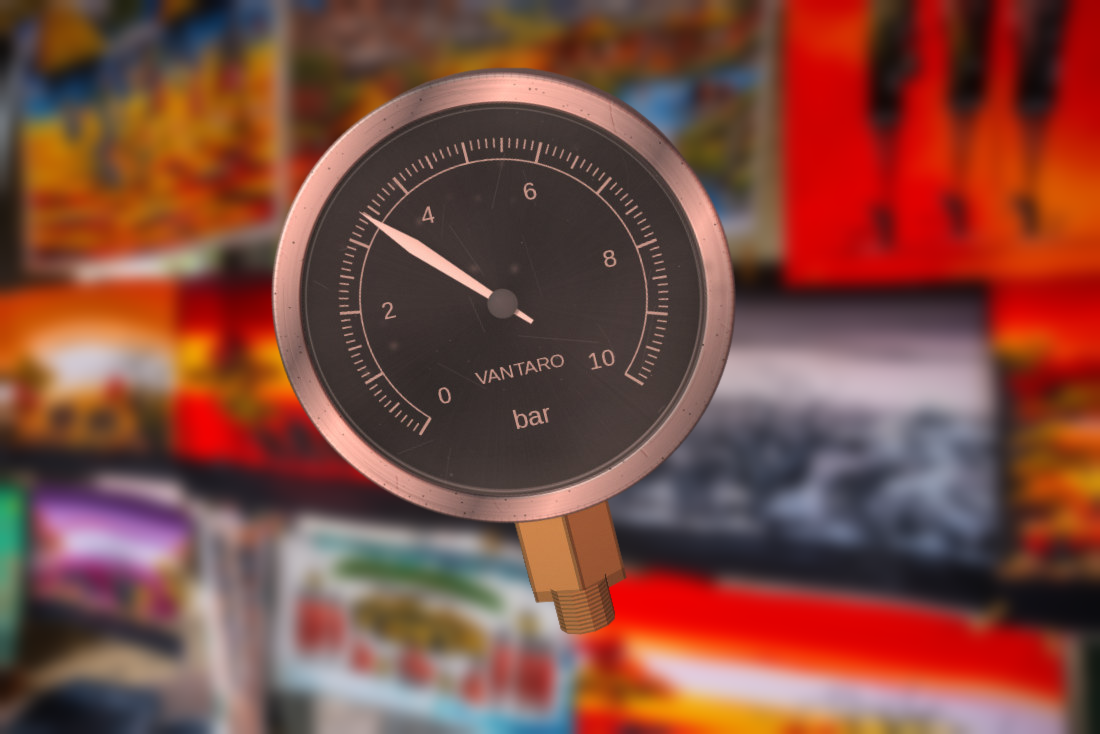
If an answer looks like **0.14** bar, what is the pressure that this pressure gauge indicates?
**3.4** bar
